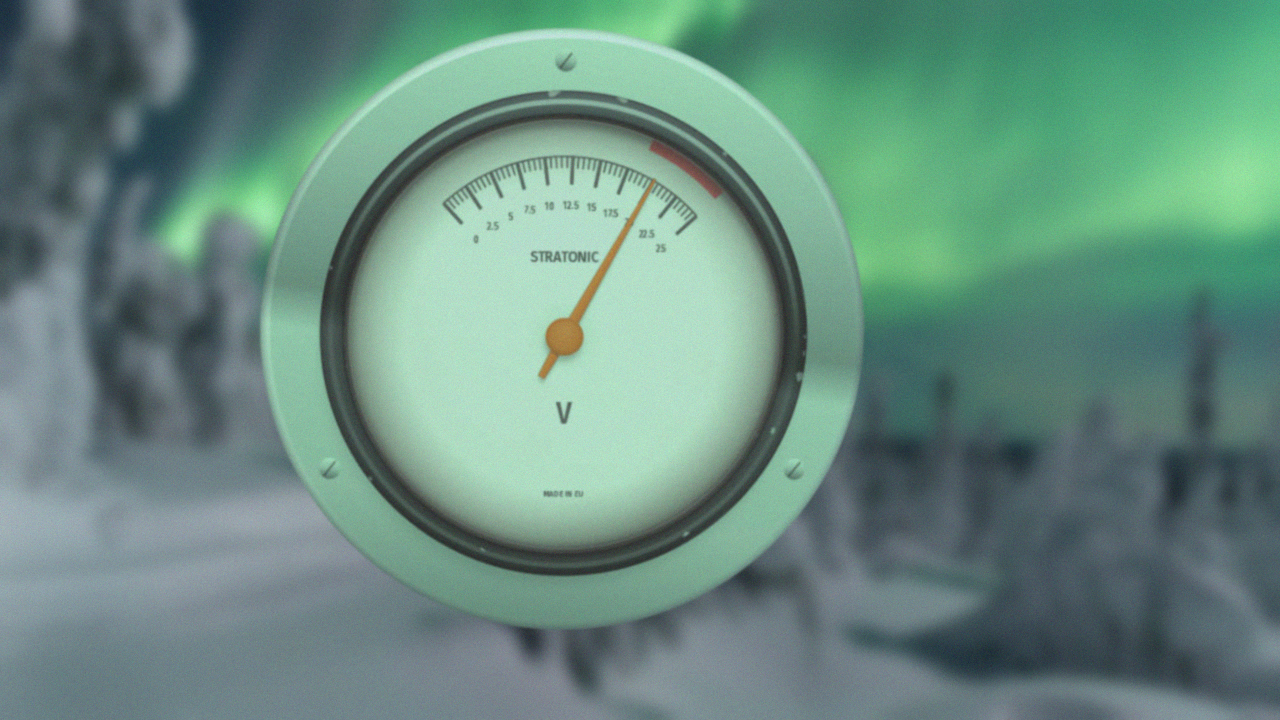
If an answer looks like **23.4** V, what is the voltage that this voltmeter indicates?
**20** V
